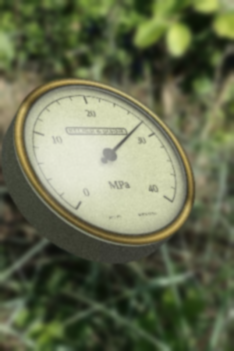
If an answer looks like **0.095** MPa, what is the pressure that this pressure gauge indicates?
**28** MPa
